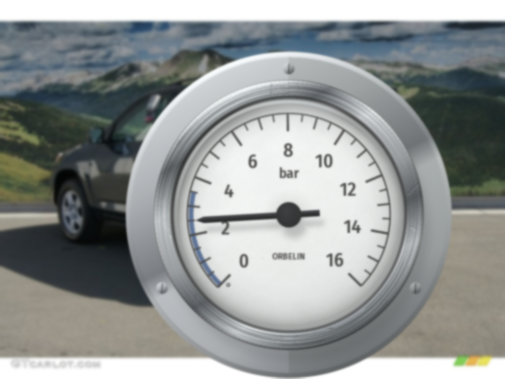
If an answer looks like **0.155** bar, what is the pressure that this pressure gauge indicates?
**2.5** bar
